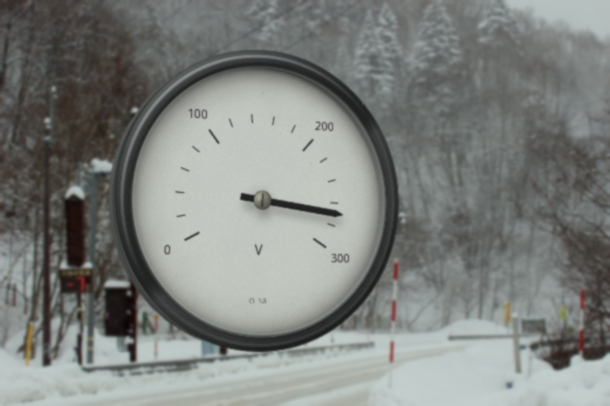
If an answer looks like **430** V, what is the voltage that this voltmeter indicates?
**270** V
